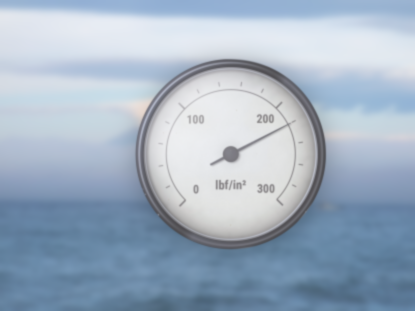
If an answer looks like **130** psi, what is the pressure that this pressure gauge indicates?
**220** psi
